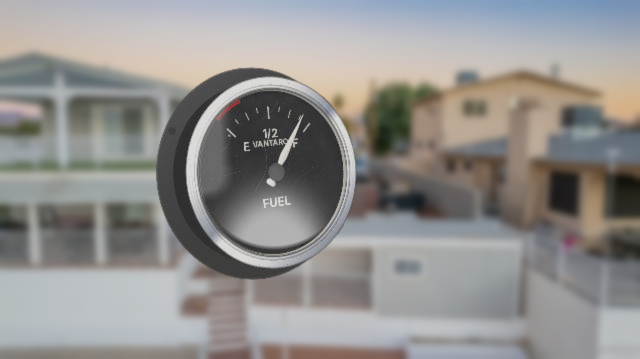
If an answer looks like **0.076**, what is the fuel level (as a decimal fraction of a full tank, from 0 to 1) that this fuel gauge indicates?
**0.875**
